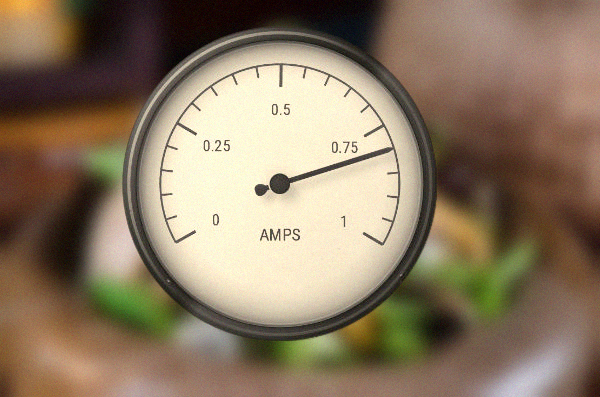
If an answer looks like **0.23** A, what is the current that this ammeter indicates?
**0.8** A
